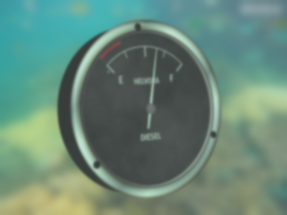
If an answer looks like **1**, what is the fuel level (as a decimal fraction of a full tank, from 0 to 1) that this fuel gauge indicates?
**0.625**
